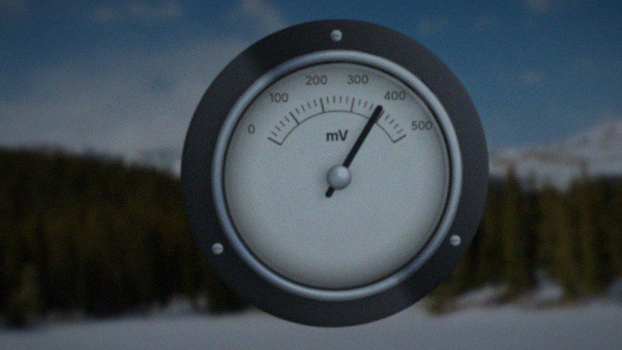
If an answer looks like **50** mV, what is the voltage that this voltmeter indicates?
**380** mV
